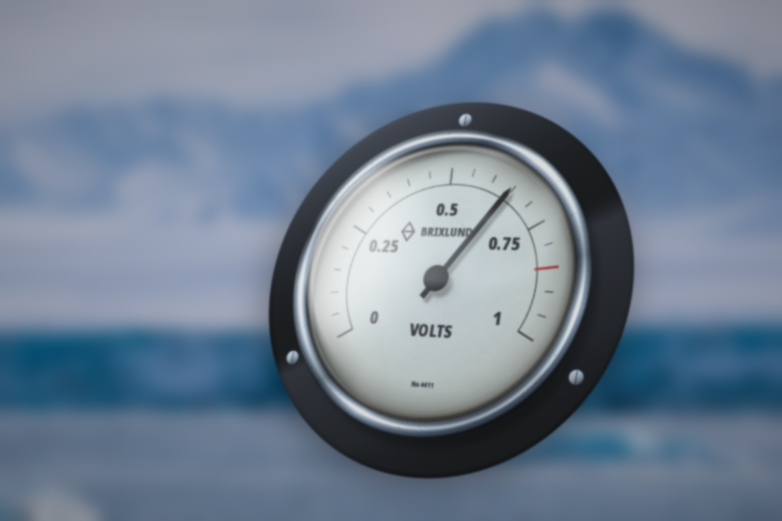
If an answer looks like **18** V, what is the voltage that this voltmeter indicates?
**0.65** V
